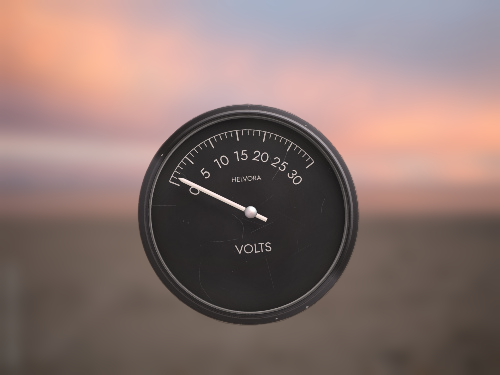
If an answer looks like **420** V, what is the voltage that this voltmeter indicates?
**1** V
